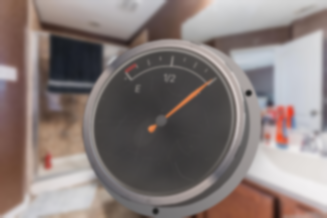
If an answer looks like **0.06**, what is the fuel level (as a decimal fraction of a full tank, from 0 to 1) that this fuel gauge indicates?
**1**
